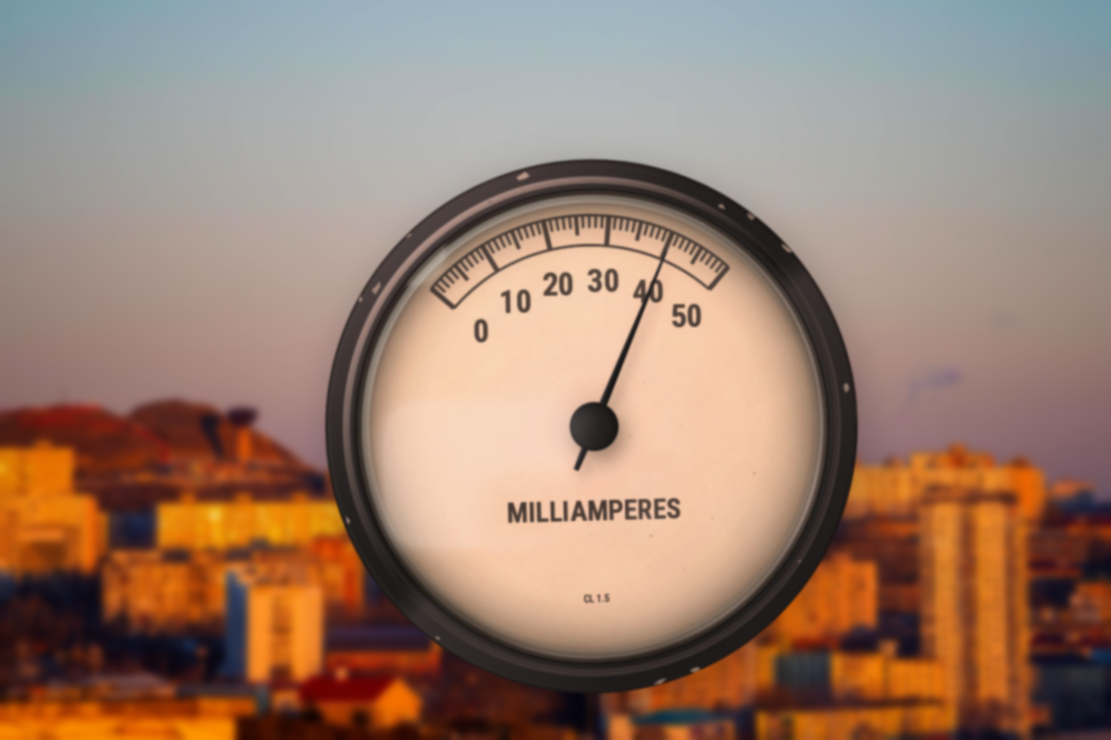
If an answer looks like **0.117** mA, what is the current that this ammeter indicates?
**40** mA
